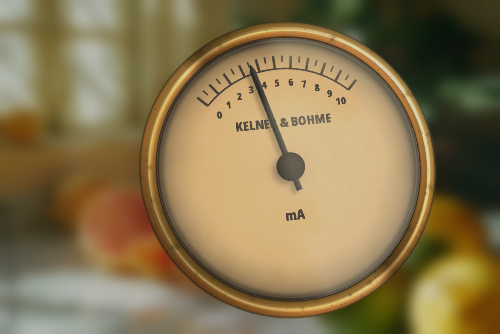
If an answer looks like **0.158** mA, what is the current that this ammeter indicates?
**3.5** mA
